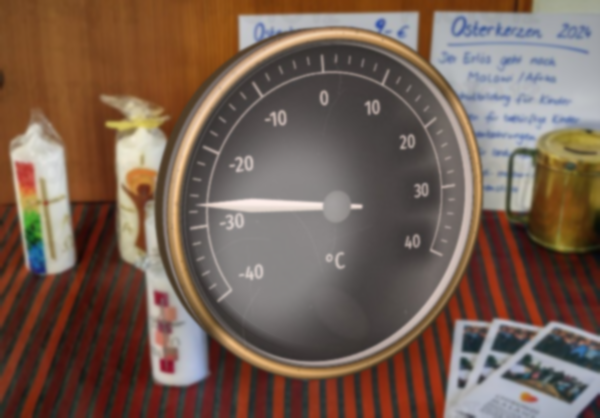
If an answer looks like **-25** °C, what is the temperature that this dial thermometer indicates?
**-27** °C
